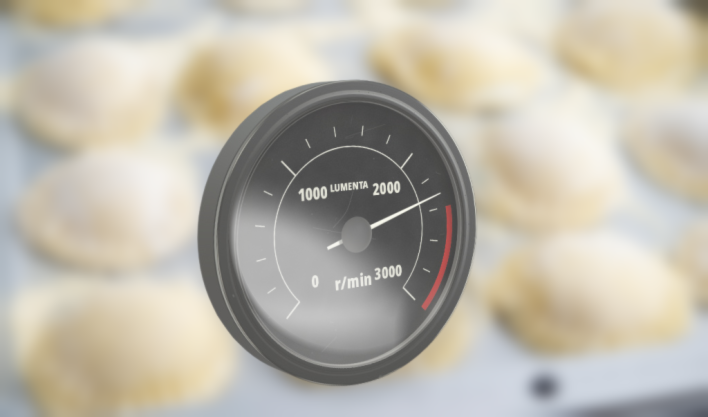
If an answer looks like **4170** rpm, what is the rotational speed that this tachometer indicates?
**2300** rpm
